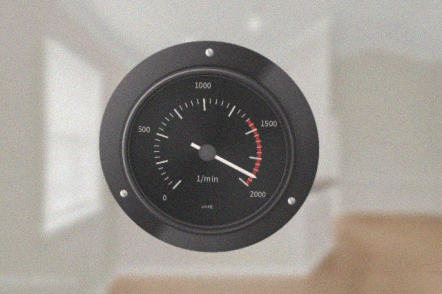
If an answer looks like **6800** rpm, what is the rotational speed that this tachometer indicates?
**1900** rpm
